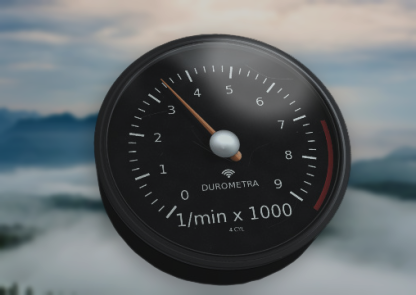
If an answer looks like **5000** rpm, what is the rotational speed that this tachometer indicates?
**3400** rpm
